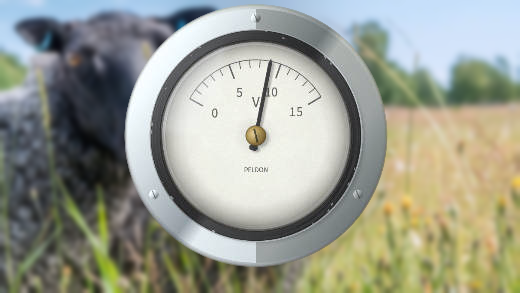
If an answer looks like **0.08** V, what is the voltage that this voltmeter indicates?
**9** V
